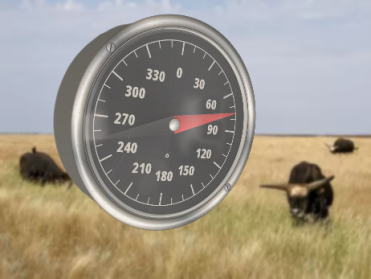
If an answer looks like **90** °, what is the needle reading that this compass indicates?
**75** °
